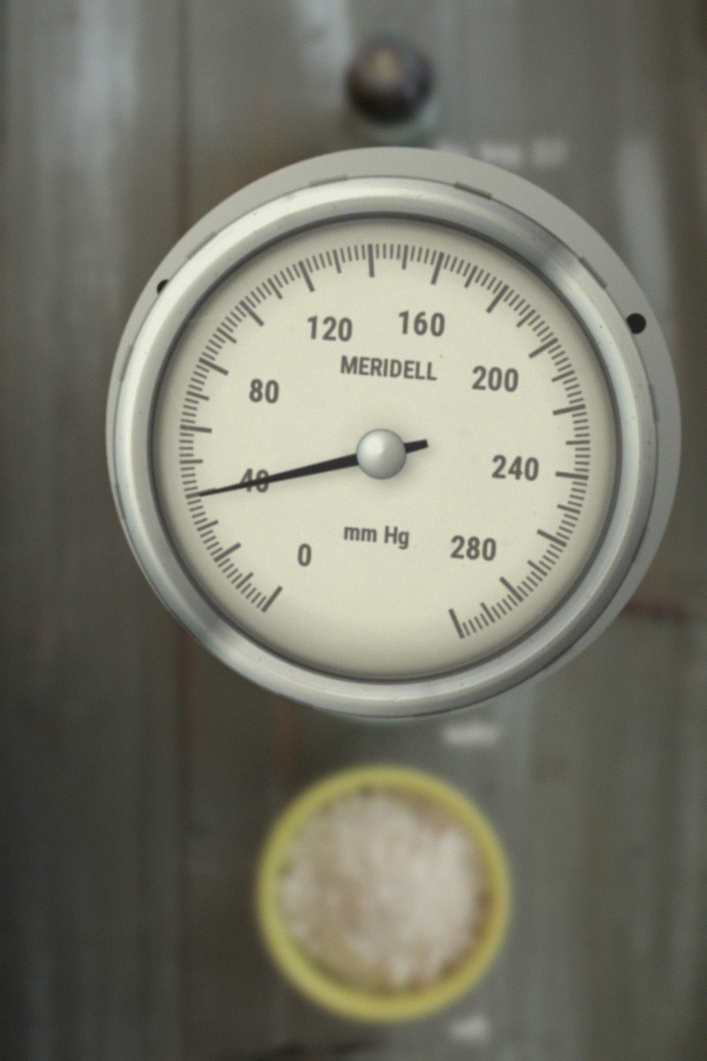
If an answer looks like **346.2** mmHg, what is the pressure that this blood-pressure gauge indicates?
**40** mmHg
